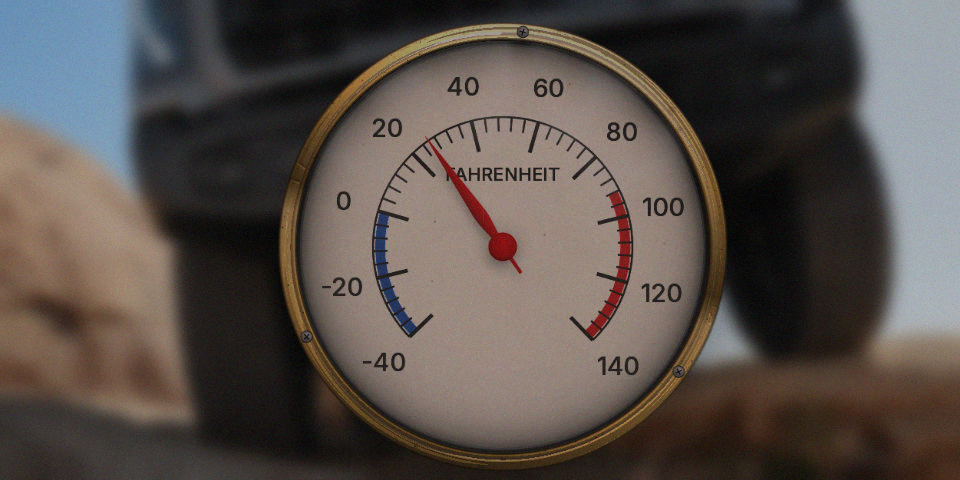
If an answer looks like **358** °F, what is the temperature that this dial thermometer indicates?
**26** °F
